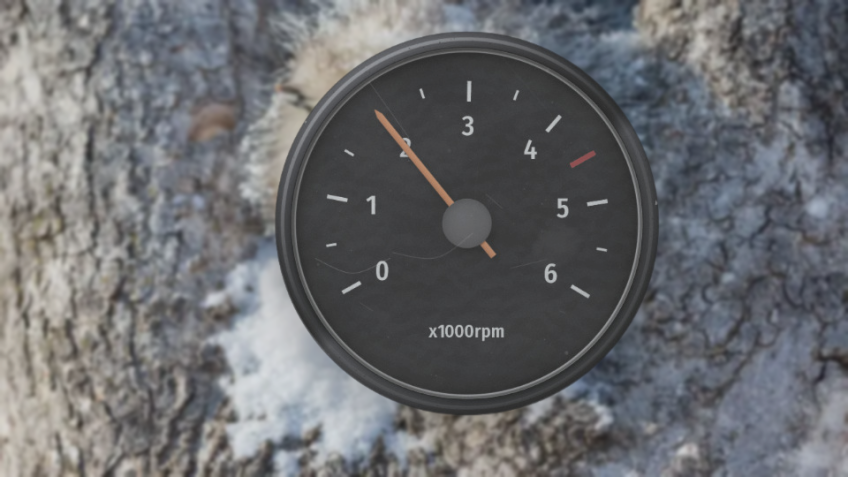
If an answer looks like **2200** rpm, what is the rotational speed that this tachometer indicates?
**2000** rpm
